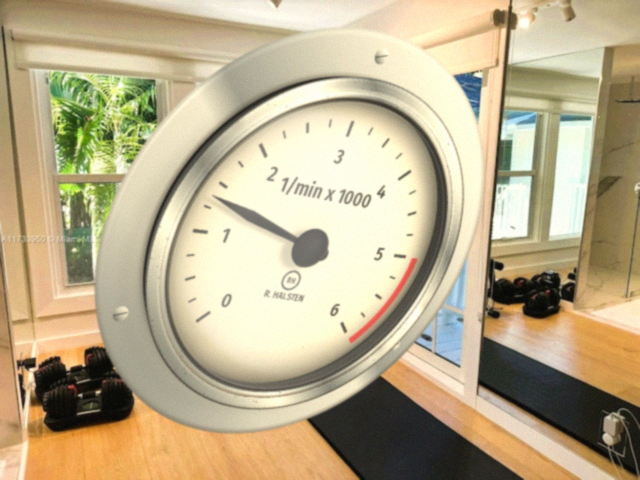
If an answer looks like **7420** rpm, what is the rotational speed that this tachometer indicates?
**1375** rpm
